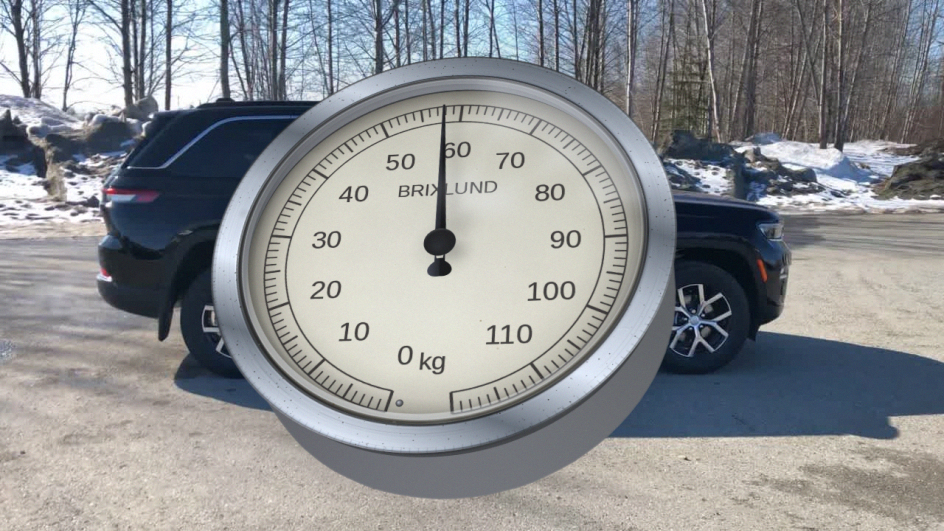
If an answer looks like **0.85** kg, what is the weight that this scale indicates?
**58** kg
